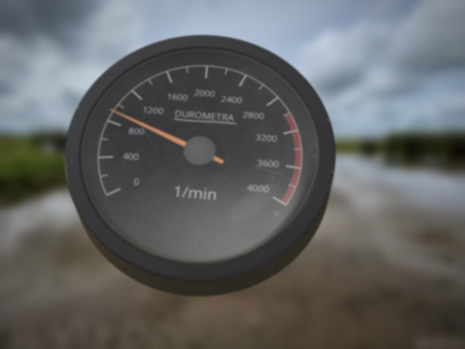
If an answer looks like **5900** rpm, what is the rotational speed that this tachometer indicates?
**900** rpm
